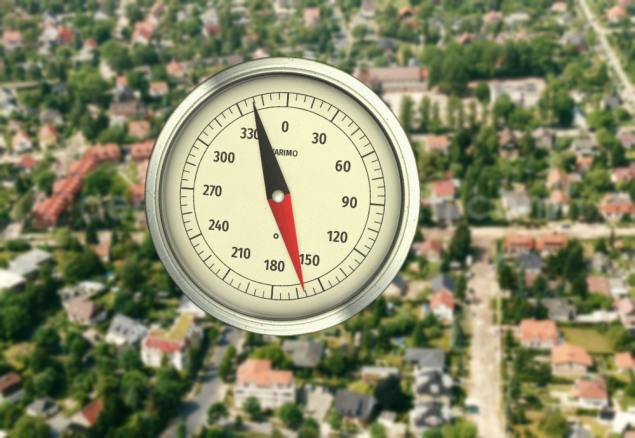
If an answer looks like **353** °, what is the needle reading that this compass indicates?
**160** °
